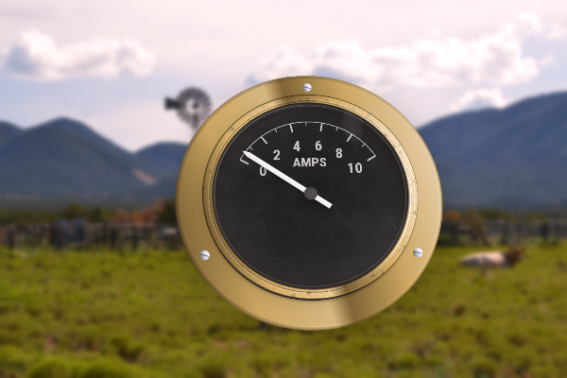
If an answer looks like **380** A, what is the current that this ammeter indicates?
**0.5** A
